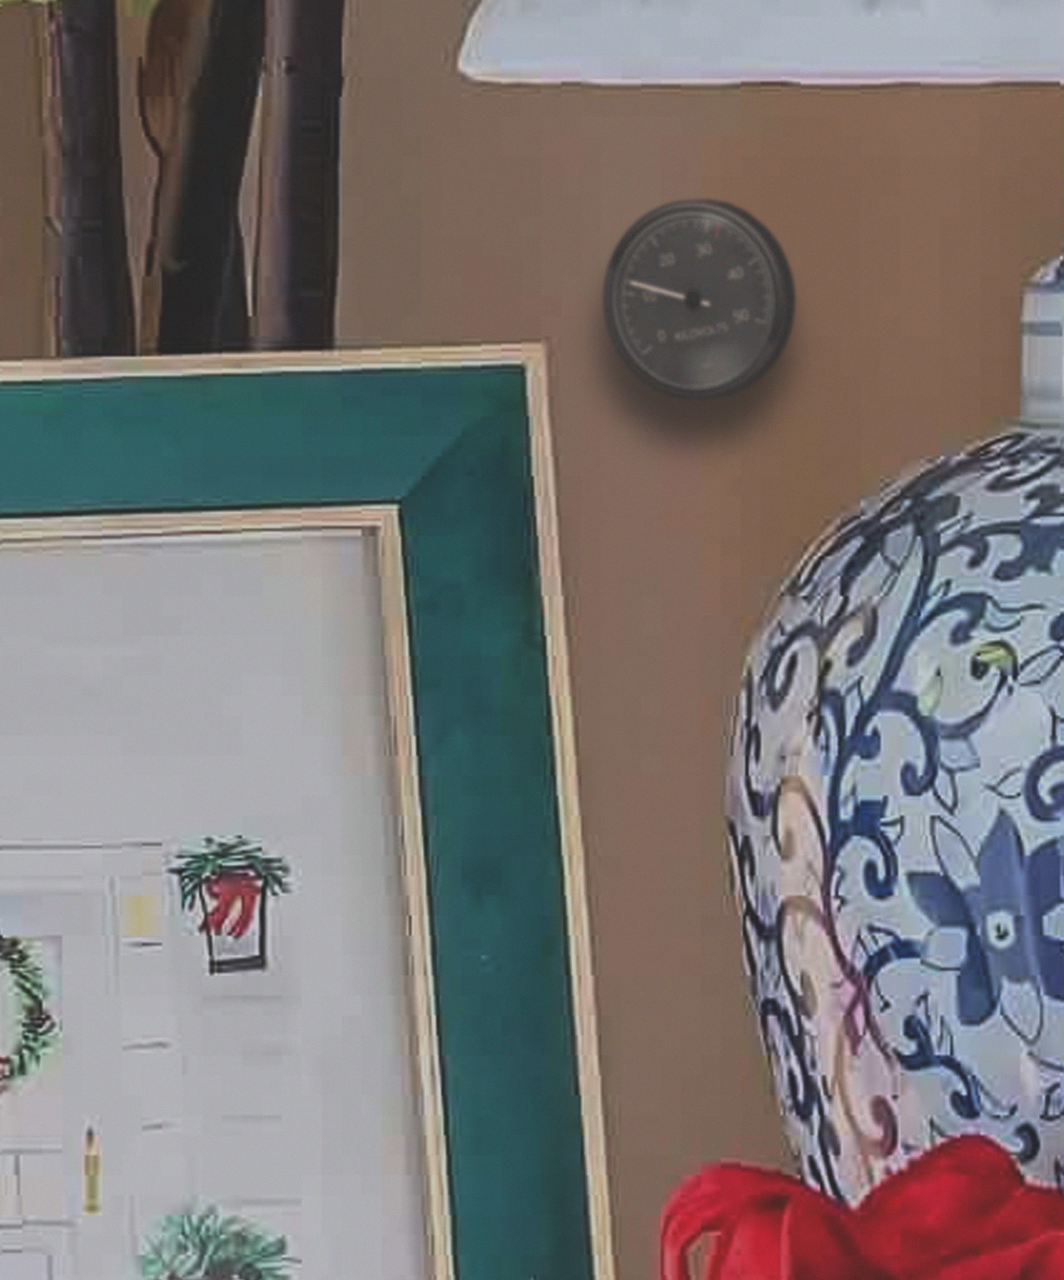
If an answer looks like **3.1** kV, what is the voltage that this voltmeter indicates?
**12** kV
